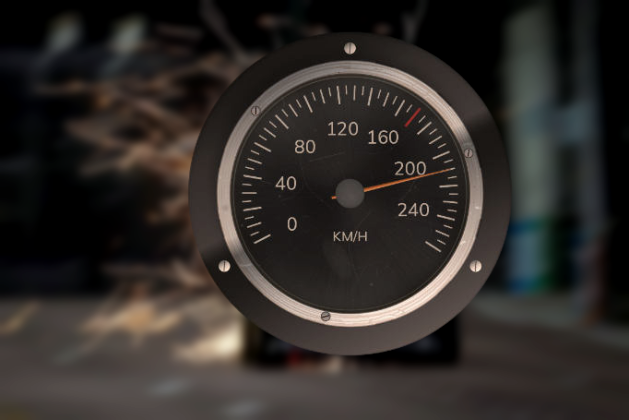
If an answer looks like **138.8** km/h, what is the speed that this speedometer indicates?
**210** km/h
